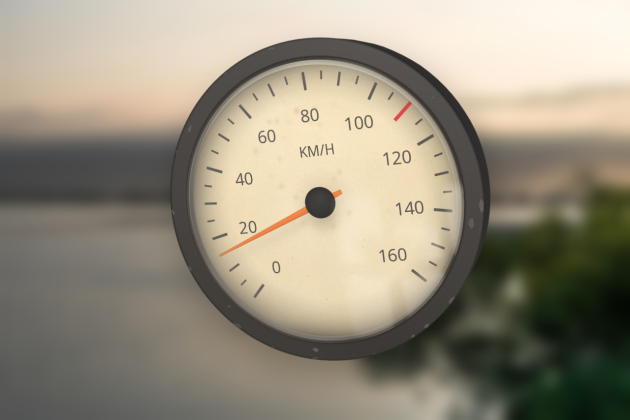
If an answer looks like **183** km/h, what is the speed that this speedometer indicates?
**15** km/h
